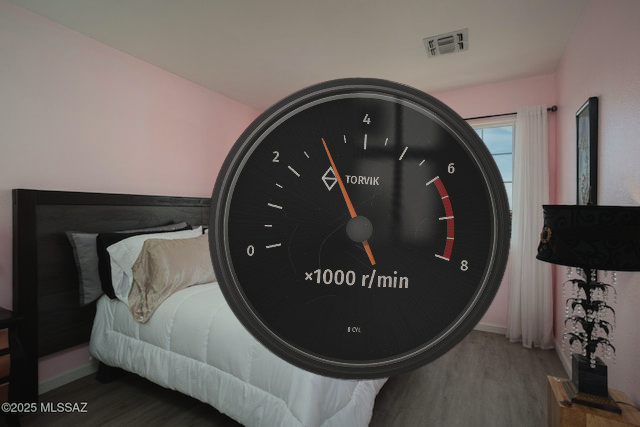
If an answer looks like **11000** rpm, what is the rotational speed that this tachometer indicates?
**3000** rpm
